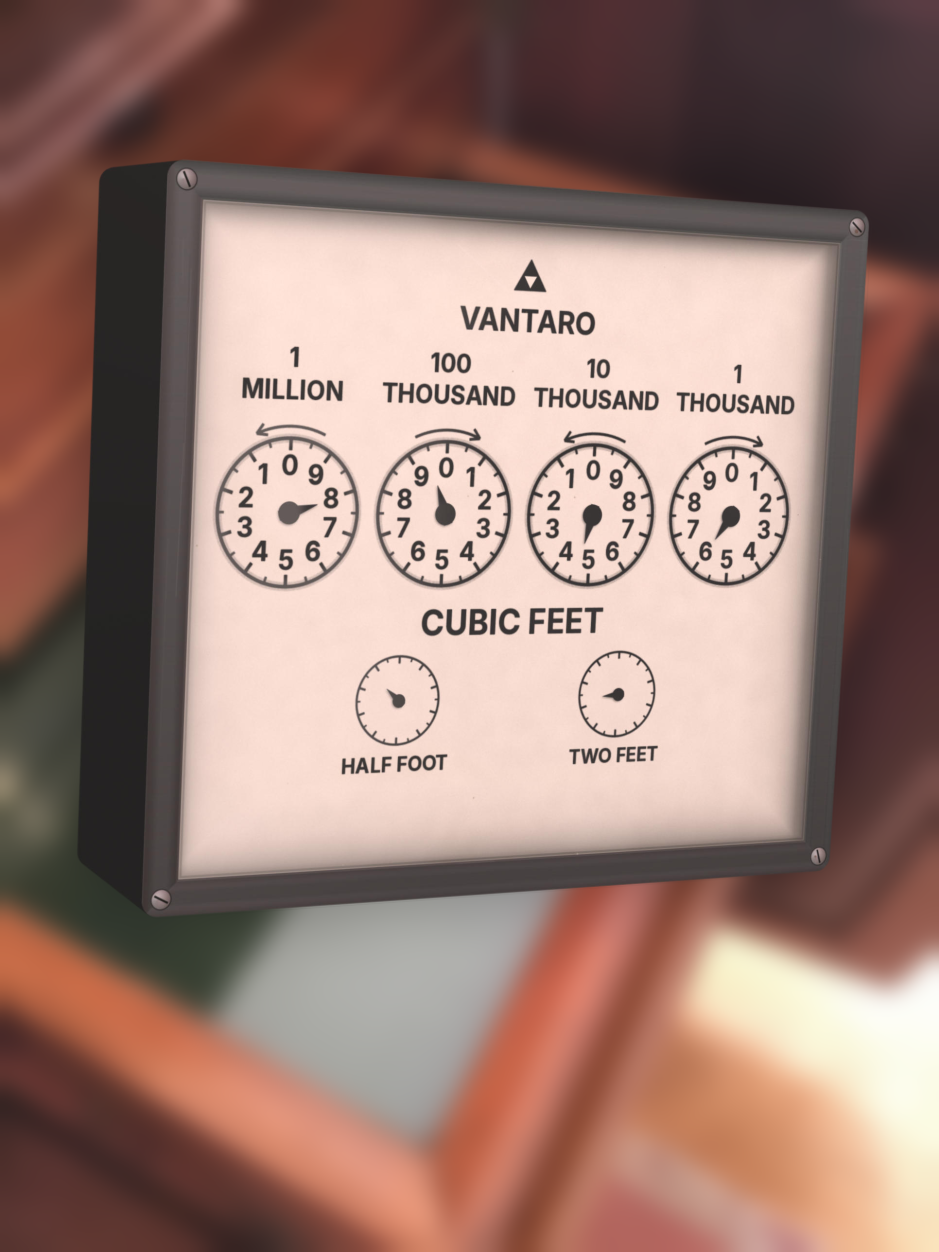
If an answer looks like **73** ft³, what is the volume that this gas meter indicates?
**794600** ft³
